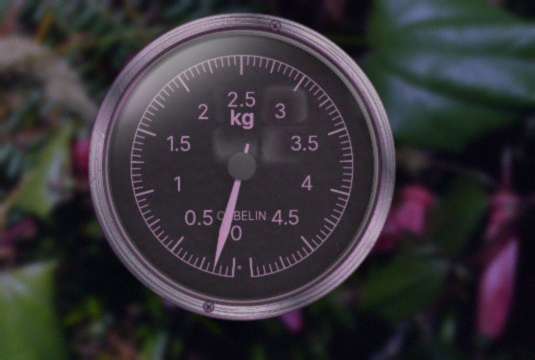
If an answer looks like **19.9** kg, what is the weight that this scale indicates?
**0.15** kg
